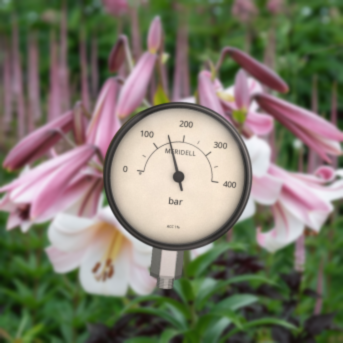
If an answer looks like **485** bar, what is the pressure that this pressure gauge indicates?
**150** bar
